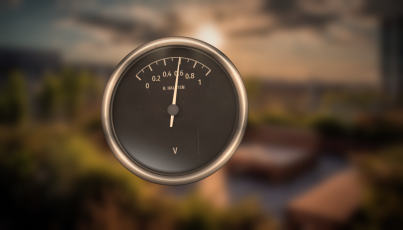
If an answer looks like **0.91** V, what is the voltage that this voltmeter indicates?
**0.6** V
